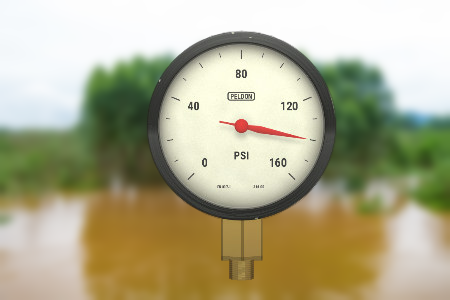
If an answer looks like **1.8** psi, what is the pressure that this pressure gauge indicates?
**140** psi
